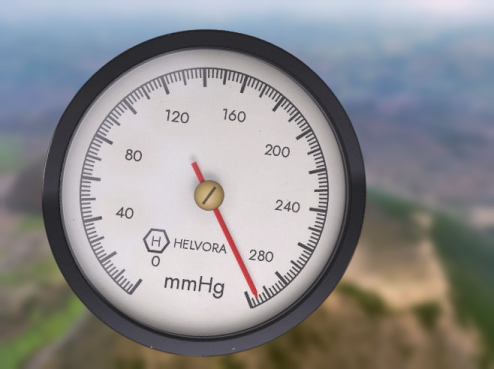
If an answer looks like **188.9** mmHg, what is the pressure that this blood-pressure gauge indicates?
**296** mmHg
